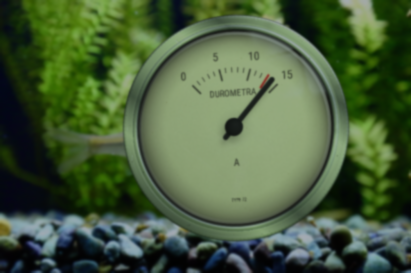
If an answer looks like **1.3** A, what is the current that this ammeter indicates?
**14** A
